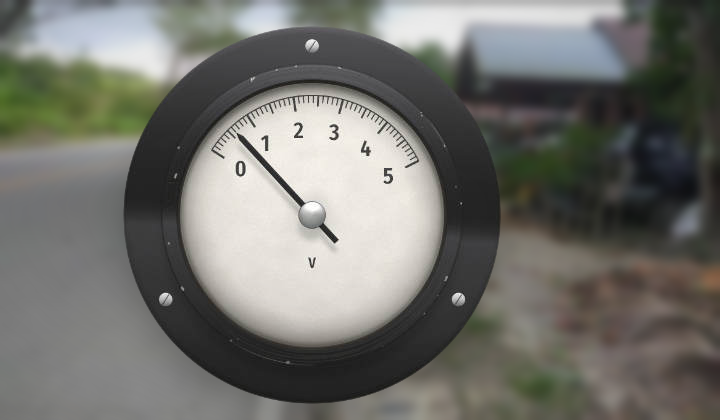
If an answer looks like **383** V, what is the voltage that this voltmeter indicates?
**0.6** V
